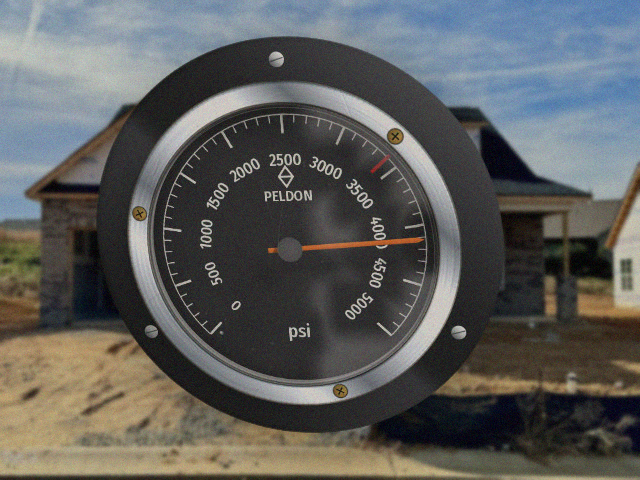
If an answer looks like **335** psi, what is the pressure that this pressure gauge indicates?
**4100** psi
